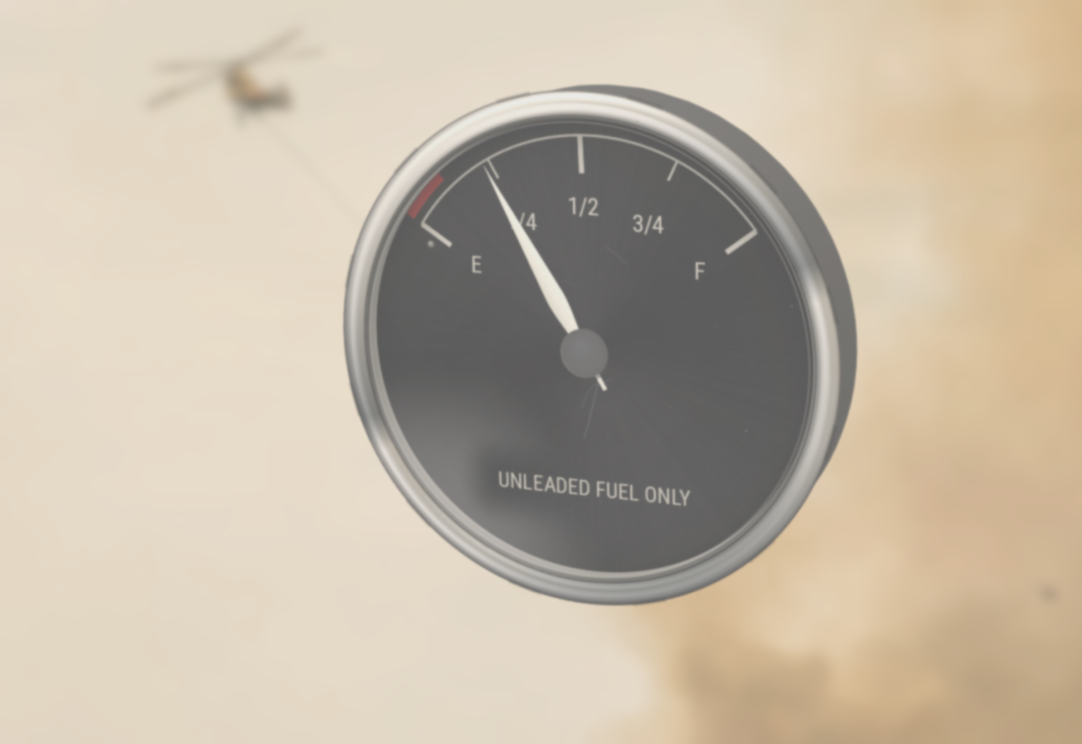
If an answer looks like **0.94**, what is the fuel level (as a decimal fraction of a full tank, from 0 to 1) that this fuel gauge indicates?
**0.25**
